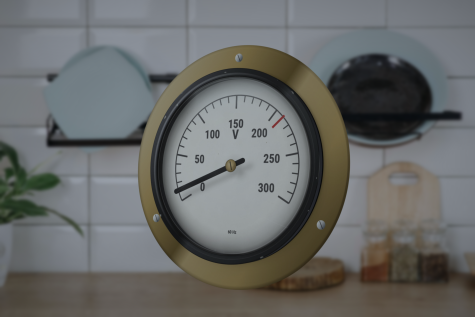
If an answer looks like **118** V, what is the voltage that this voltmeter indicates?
**10** V
